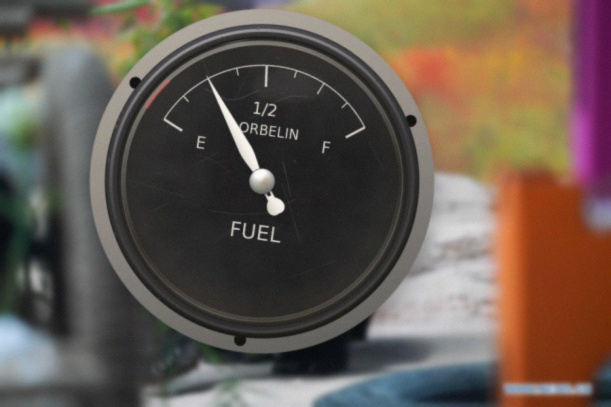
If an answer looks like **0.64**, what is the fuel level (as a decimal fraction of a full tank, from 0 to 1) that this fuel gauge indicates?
**0.25**
